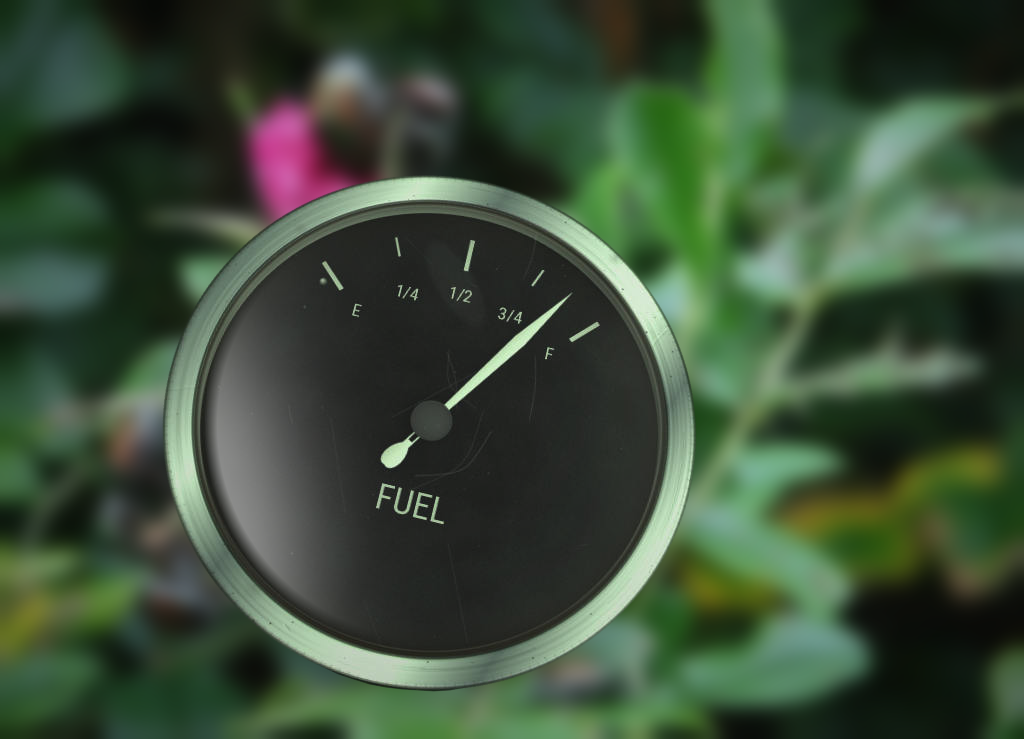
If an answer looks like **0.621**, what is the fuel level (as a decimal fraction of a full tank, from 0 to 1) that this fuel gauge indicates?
**0.875**
